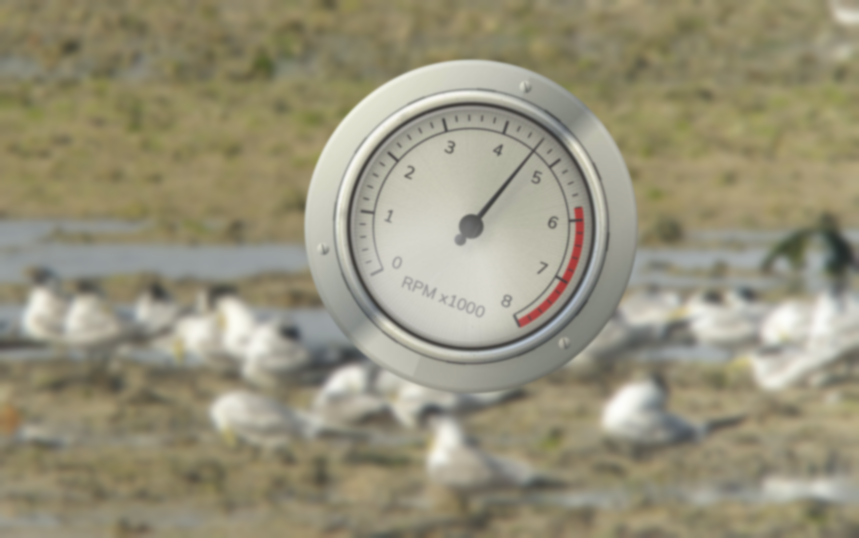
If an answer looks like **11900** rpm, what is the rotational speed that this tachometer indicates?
**4600** rpm
